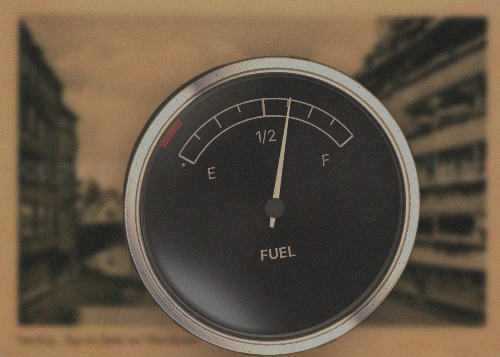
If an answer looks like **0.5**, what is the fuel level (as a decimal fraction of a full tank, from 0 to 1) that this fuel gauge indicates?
**0.625**
